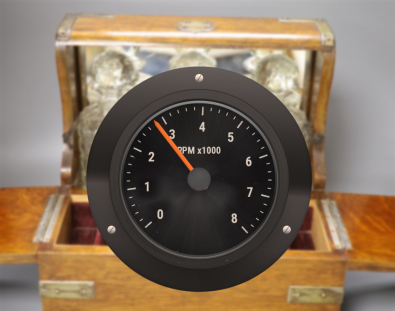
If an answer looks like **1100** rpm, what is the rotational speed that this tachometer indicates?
**2800** rpm
